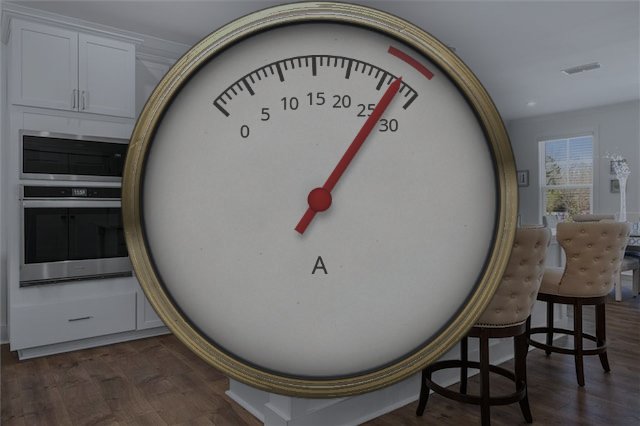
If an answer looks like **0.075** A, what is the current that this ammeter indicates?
**27** A
